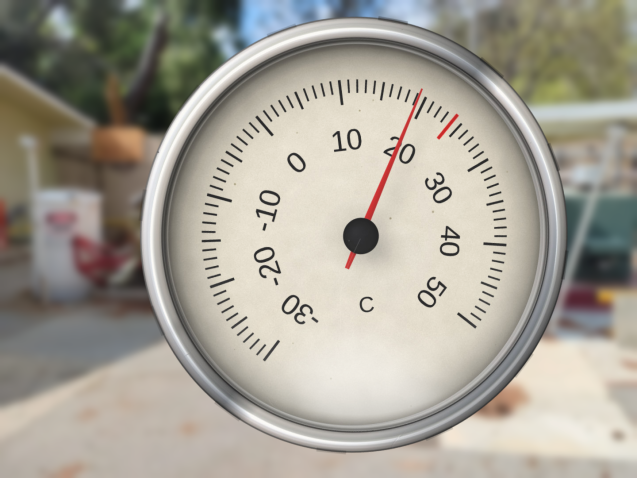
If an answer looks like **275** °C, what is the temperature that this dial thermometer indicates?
**19** °C
